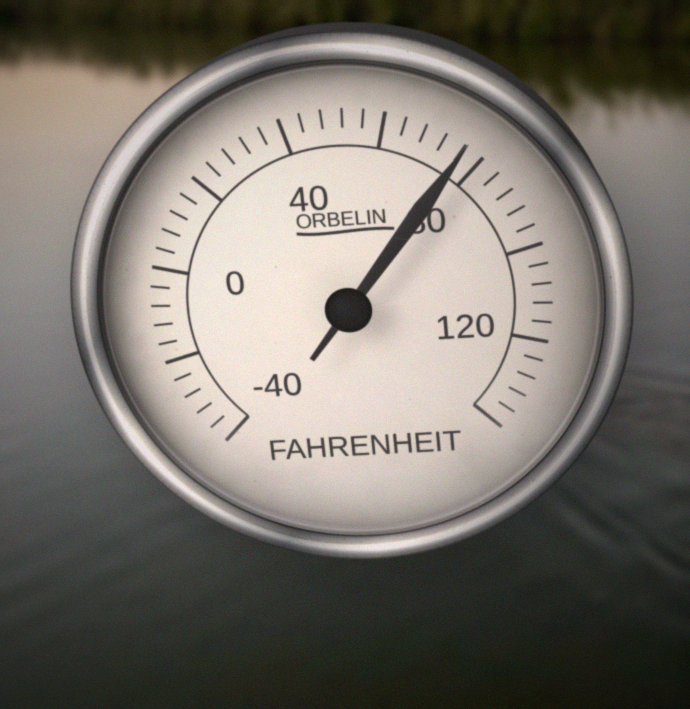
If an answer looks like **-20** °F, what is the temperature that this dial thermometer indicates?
**76** °F
